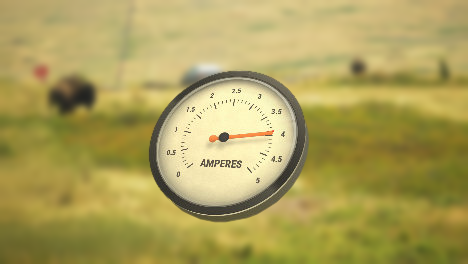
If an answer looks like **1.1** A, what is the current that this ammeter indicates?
**4** A
